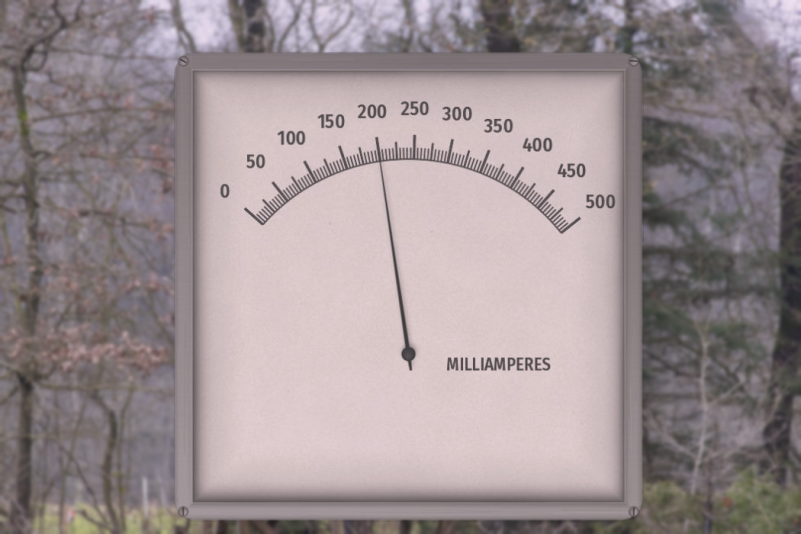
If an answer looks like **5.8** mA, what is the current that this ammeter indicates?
**200** mA
